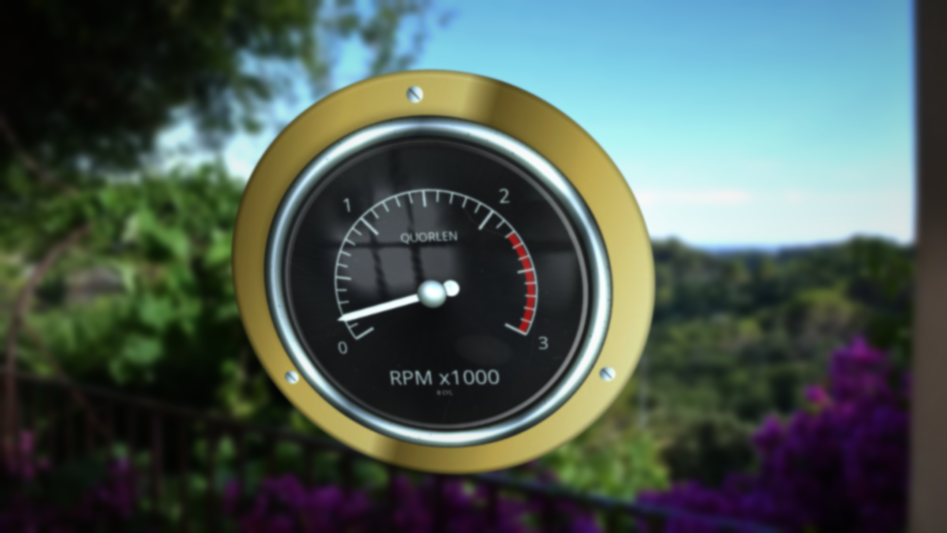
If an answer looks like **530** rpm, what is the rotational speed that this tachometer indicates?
**200** rpm
